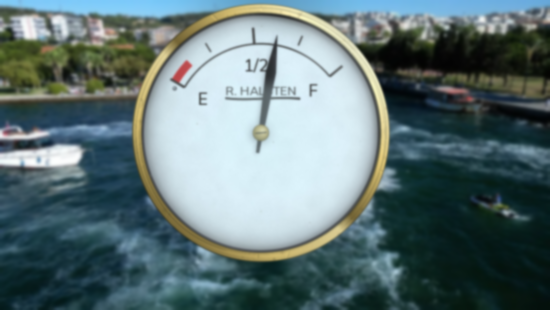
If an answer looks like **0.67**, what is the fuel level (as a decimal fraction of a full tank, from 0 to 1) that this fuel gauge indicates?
**0.625**
